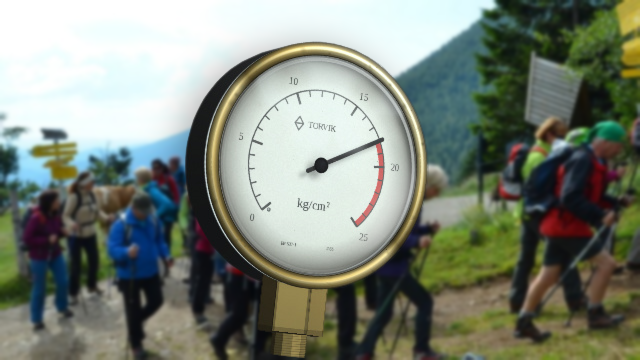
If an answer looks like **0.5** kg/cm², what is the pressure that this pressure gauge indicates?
**18** kg/cm²
